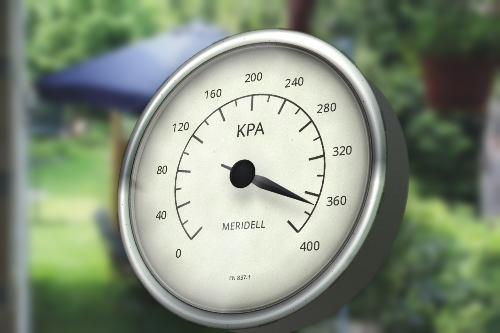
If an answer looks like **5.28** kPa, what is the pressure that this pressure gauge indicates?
**370** kPa
